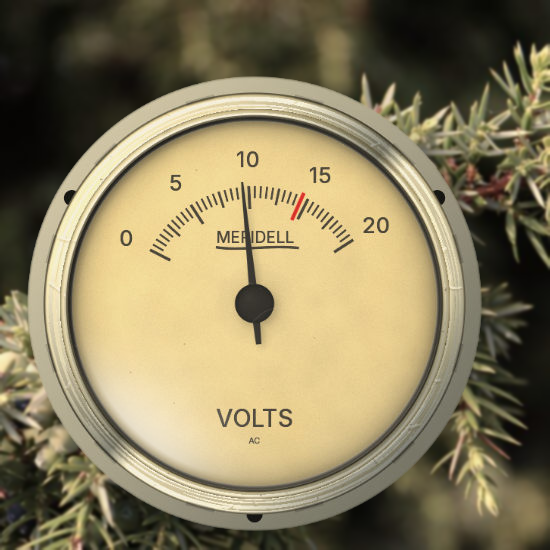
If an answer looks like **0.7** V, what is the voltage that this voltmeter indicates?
**9.5** V
